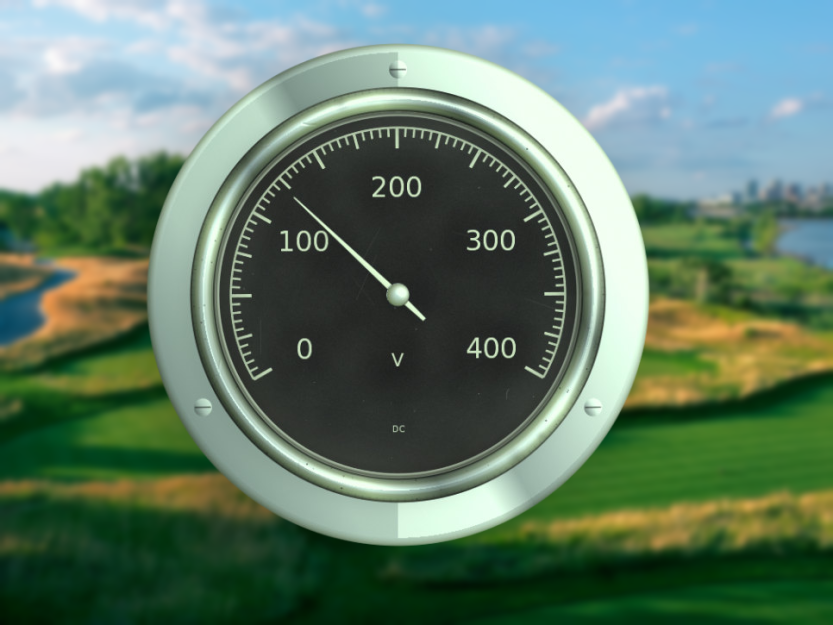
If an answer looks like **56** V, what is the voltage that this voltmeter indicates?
**122.5** V
